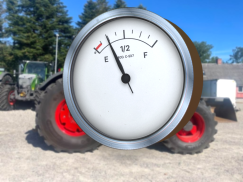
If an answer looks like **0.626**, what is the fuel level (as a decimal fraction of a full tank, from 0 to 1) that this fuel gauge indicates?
**0.25**
